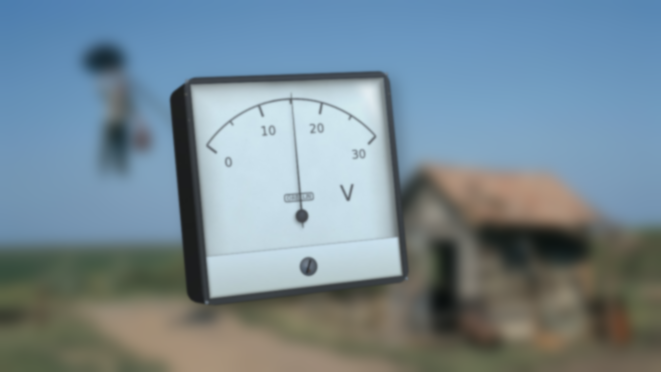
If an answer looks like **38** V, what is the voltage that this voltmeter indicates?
**15** V
